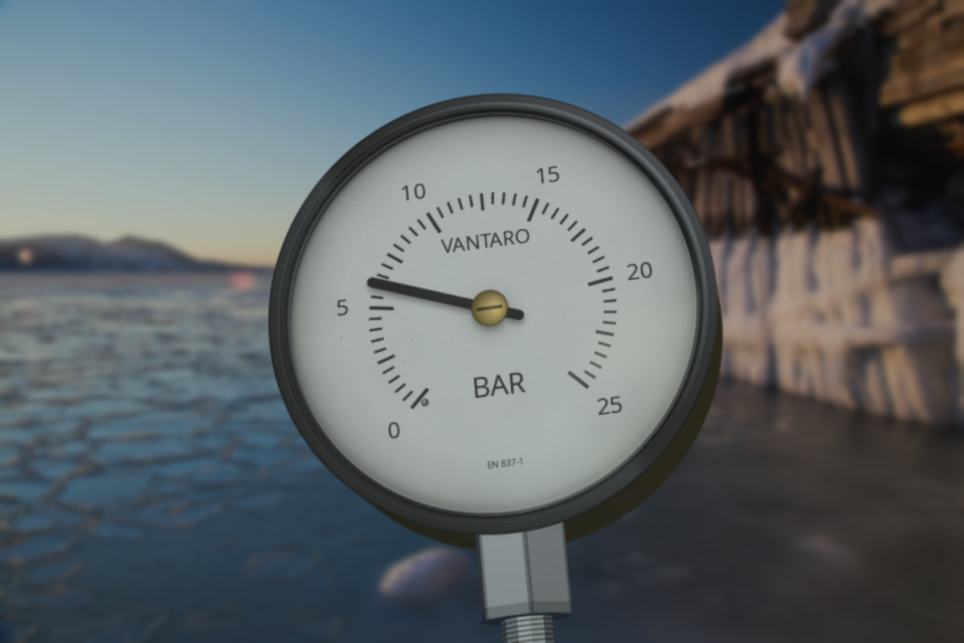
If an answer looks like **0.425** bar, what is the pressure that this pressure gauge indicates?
**6** bar
